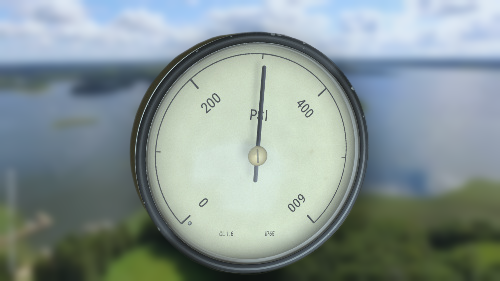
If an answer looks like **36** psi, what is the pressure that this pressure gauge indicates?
**300** psi
